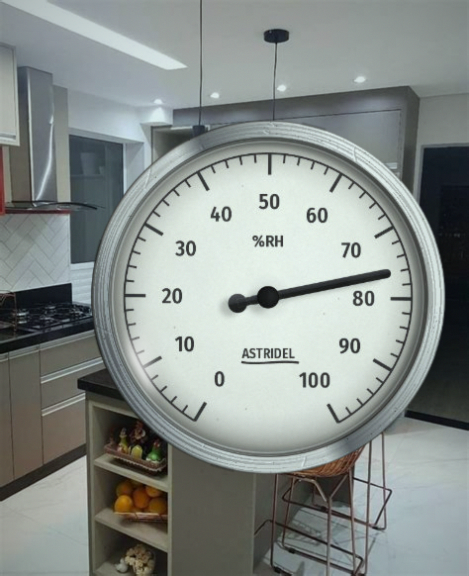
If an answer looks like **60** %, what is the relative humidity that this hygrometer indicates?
**76** %
